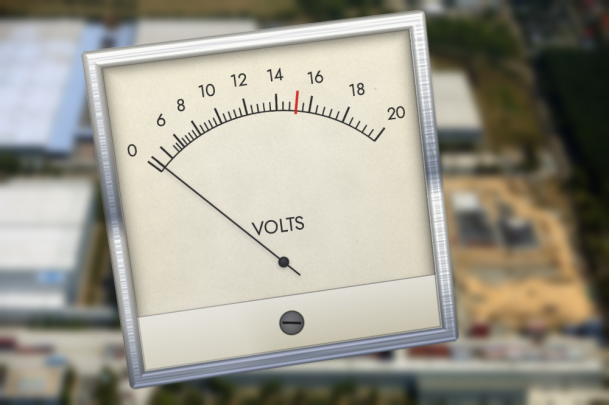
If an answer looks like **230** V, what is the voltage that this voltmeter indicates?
**2** V
